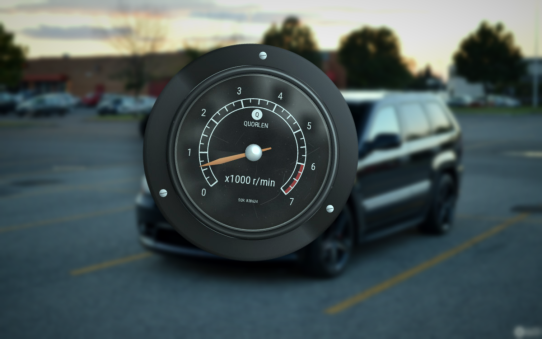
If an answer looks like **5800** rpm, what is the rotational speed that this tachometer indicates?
**625** rpm
